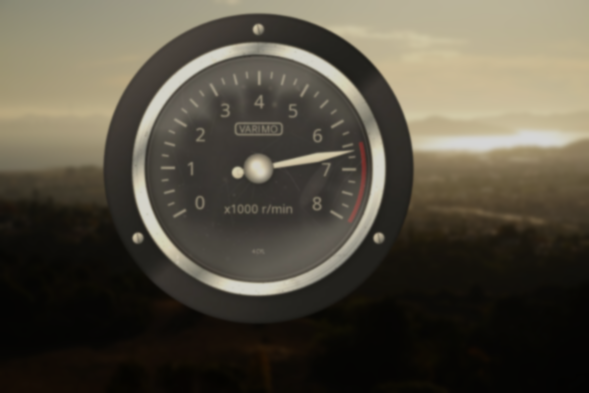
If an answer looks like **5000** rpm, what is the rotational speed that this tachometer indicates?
**6625** rpm
